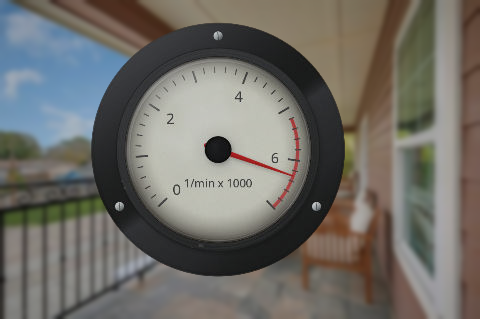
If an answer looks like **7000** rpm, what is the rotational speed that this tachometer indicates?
**6300** rpm
